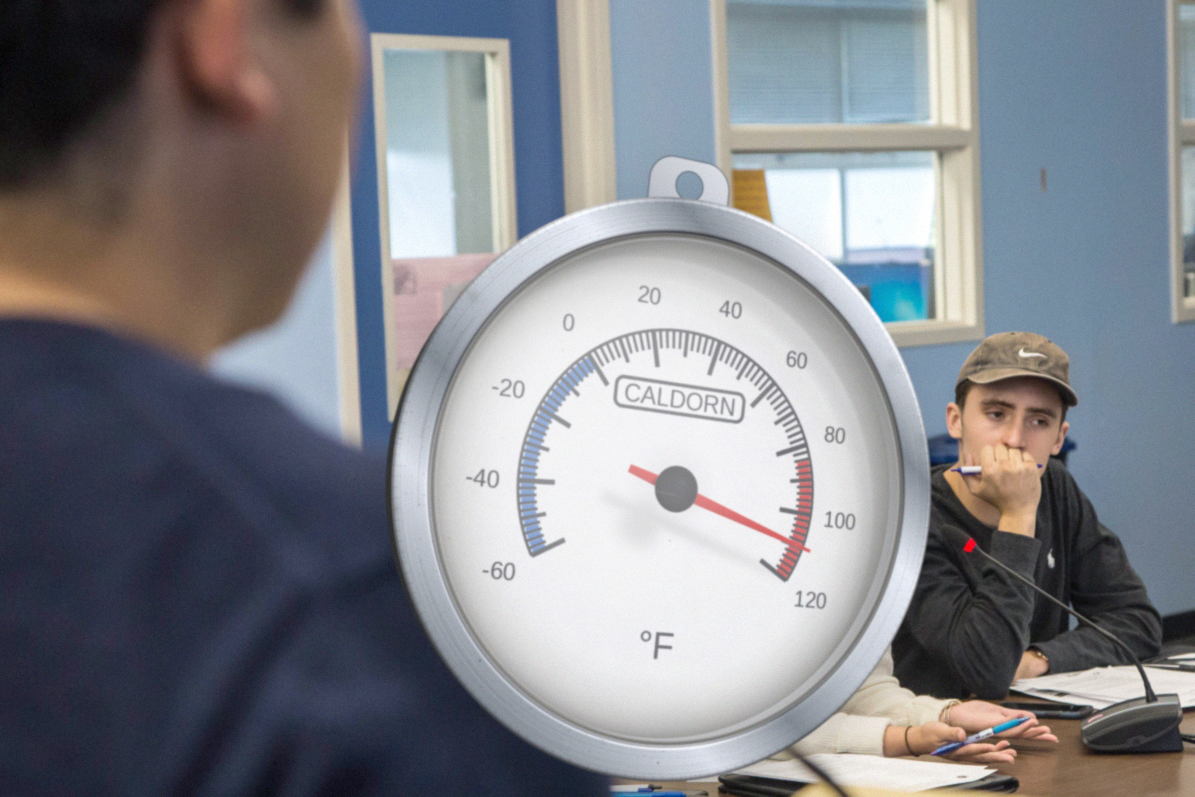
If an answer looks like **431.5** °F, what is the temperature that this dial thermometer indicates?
**110** °F
